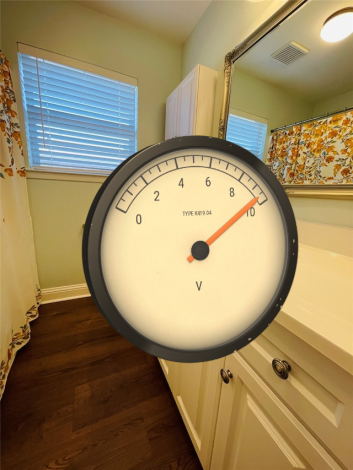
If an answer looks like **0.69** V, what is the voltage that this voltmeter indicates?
**9.5** V
